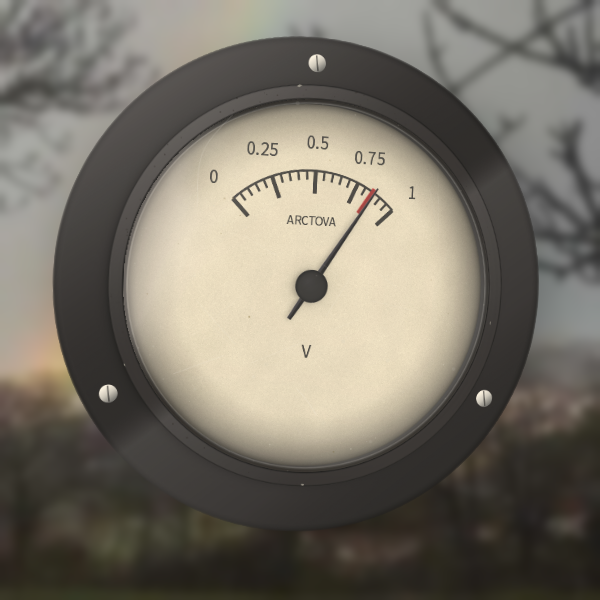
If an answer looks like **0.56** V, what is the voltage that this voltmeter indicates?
**0.85** V
